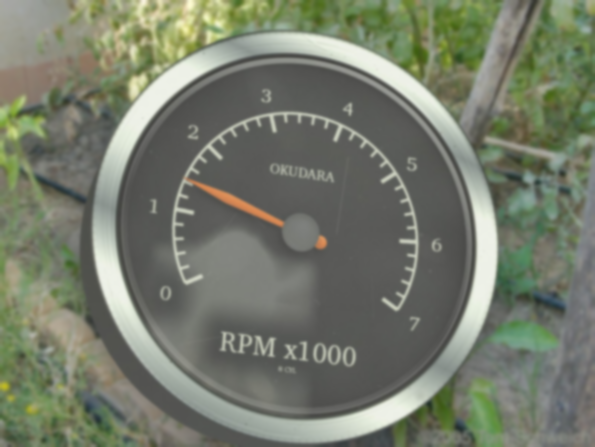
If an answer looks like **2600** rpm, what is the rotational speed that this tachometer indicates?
**1400** rpm
